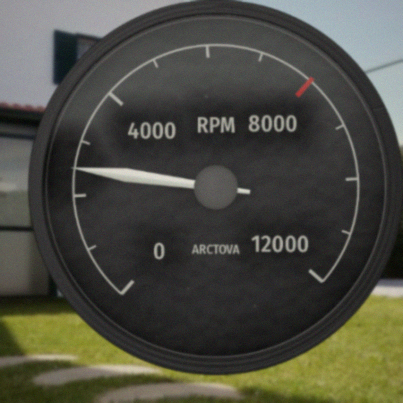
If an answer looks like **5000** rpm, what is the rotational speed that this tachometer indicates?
**2500** rpm
